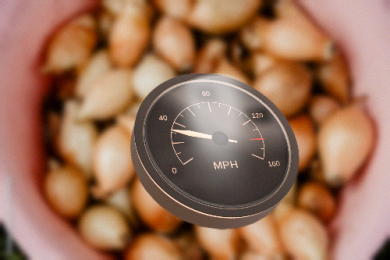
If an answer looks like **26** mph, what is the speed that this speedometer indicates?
**30** mph
